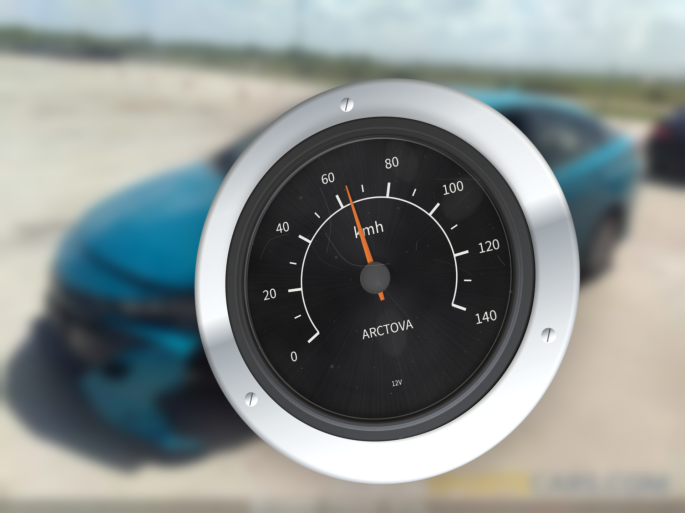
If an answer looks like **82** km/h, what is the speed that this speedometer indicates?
**65** km/h
